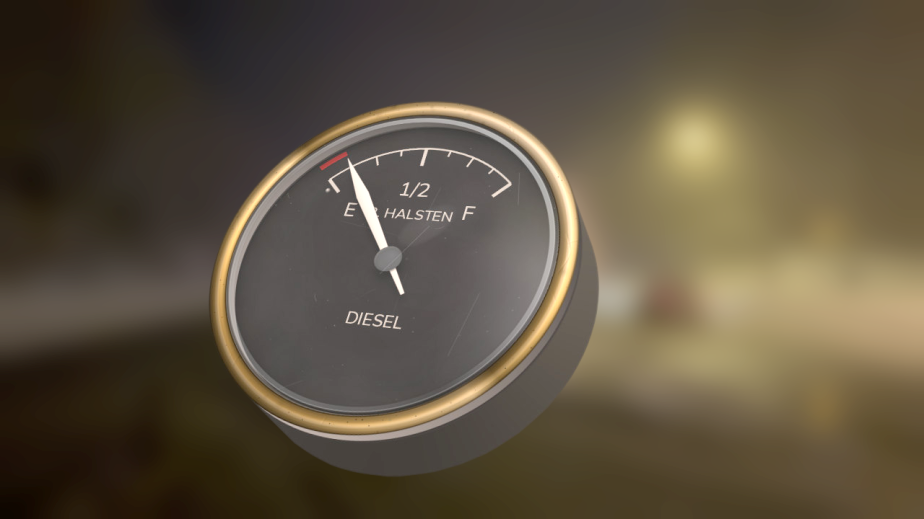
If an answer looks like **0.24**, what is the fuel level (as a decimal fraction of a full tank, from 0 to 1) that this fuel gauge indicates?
**0.125**
